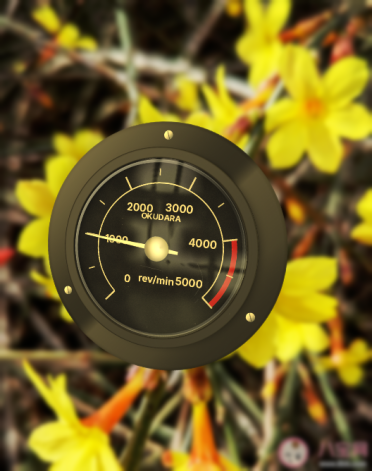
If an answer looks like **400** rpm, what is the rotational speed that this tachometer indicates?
**1000** rpm
